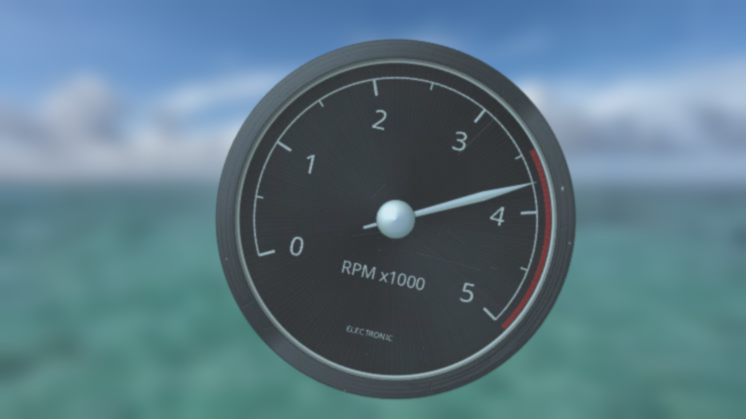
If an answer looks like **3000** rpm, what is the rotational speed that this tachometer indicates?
**3750** rpm
